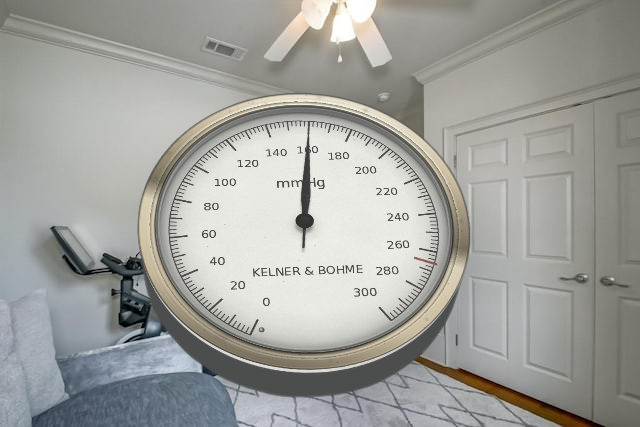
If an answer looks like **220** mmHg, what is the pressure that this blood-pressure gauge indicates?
**160** mmHg
